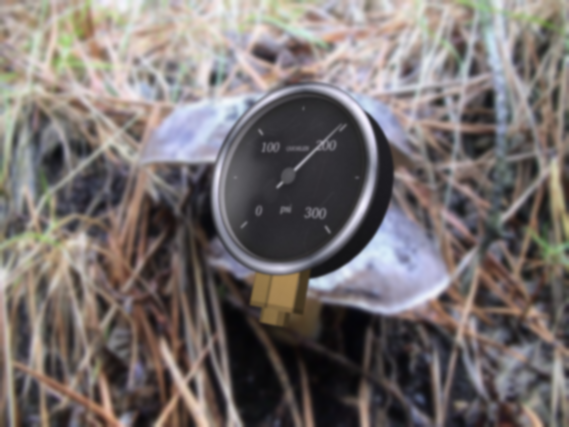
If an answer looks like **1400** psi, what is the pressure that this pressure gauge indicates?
**200** psi
